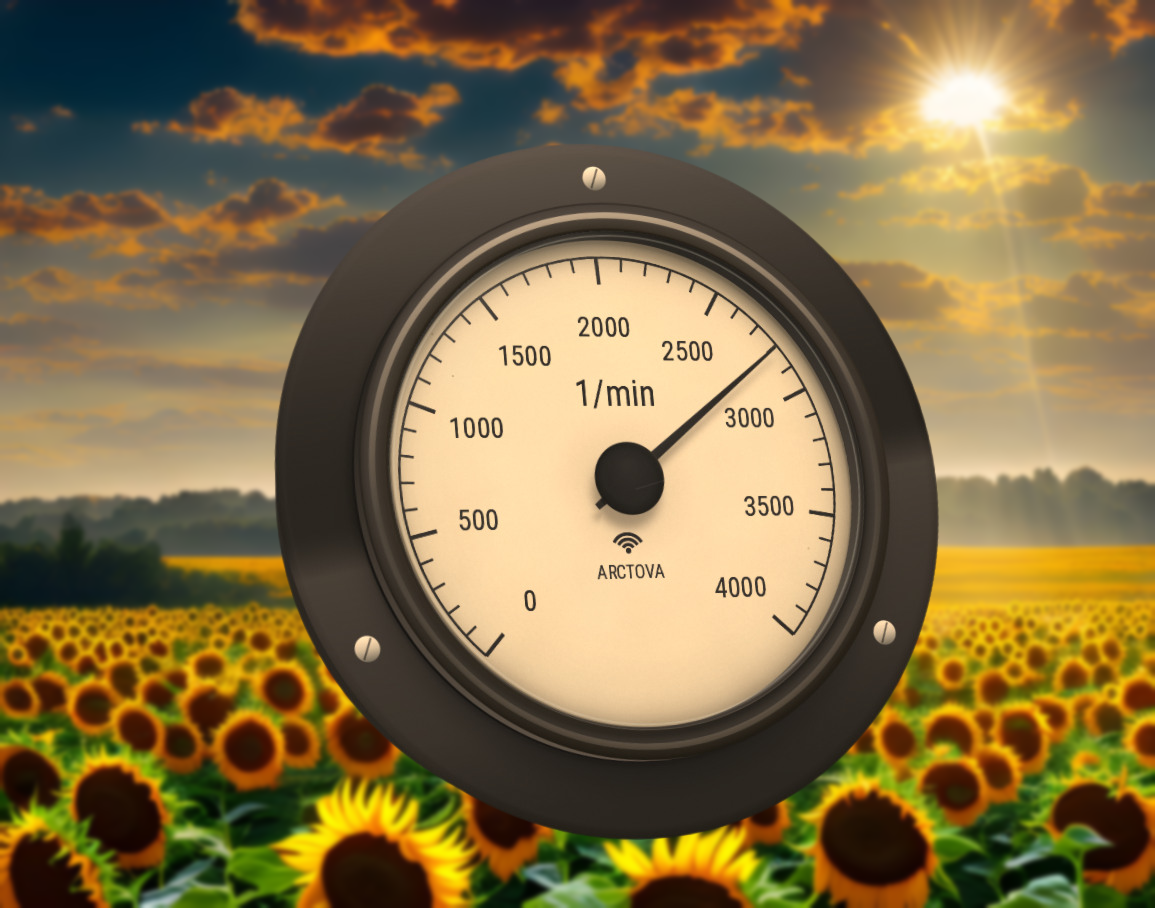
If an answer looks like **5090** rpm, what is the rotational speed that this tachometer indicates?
**2800** rpm
